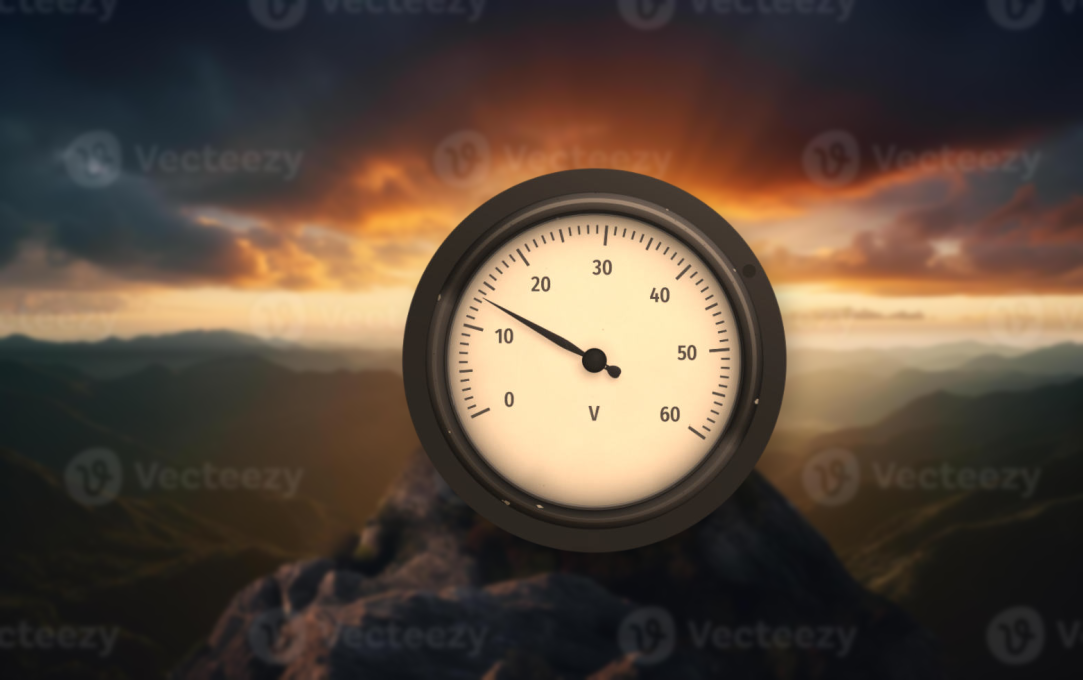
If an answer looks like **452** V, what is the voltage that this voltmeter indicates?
**13.5** V
